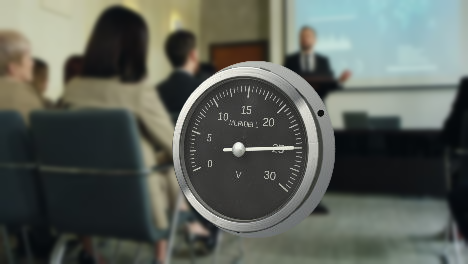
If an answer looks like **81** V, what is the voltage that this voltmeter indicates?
**25** V
